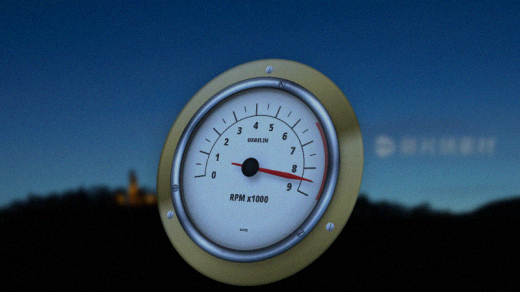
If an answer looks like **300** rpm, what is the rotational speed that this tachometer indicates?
**8500** rpm
